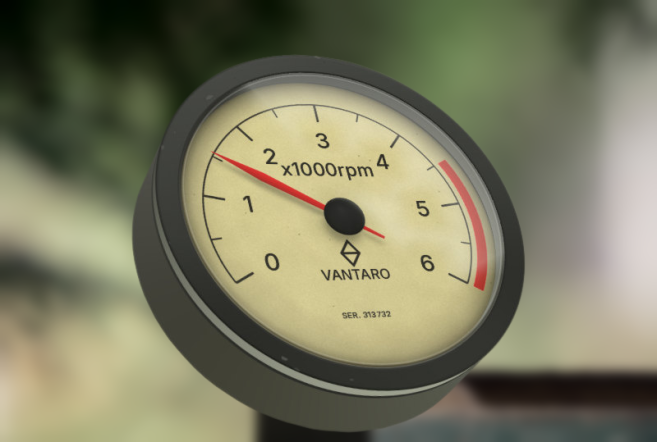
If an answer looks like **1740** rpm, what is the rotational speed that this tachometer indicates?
**1500** rpm
